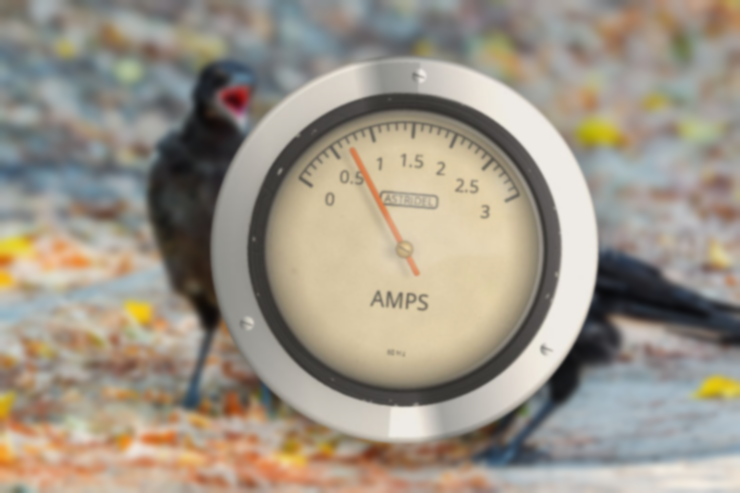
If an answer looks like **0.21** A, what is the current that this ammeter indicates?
**0.7** A
